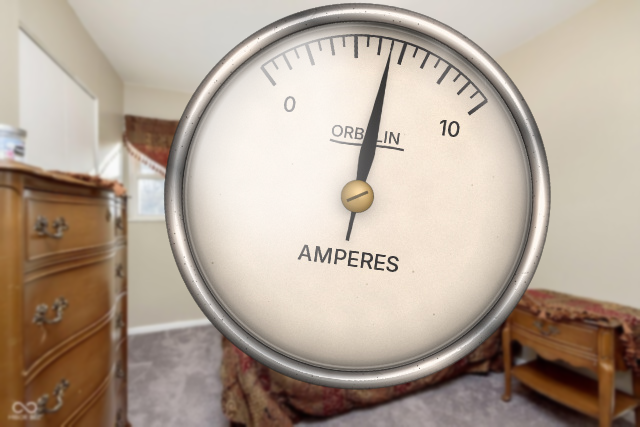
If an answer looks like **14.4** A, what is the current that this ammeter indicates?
**5.5** A
